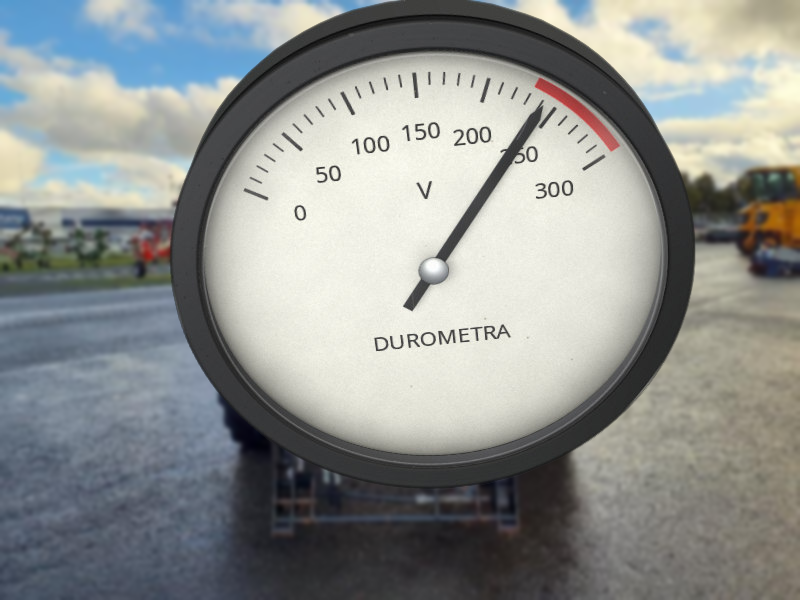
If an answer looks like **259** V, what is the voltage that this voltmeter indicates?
**240** V
